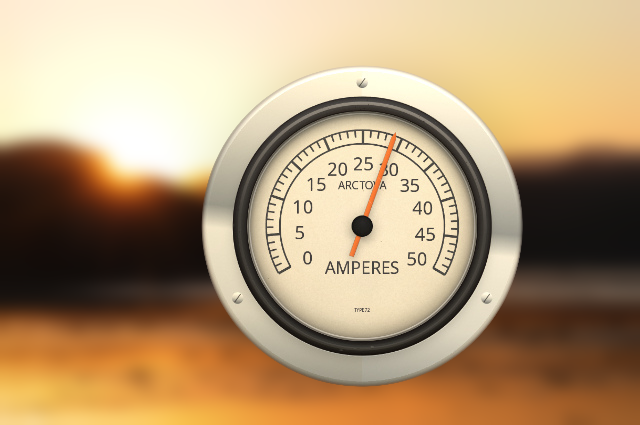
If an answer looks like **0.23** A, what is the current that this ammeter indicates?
**29** A
